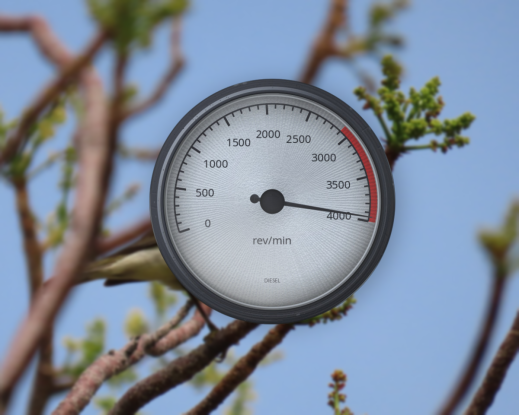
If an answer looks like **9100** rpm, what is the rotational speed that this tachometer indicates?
**3950** rpm
